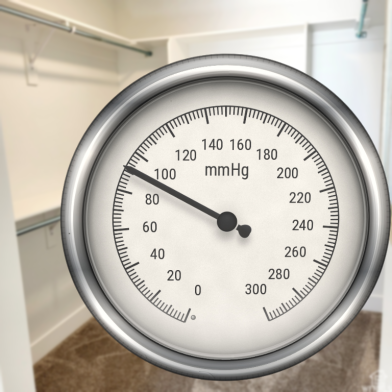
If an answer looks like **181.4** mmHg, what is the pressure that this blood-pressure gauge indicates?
**92** mmHg
